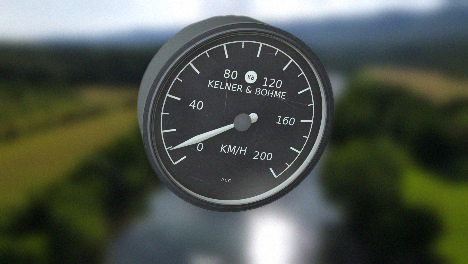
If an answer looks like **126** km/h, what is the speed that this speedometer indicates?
**10** km/h
